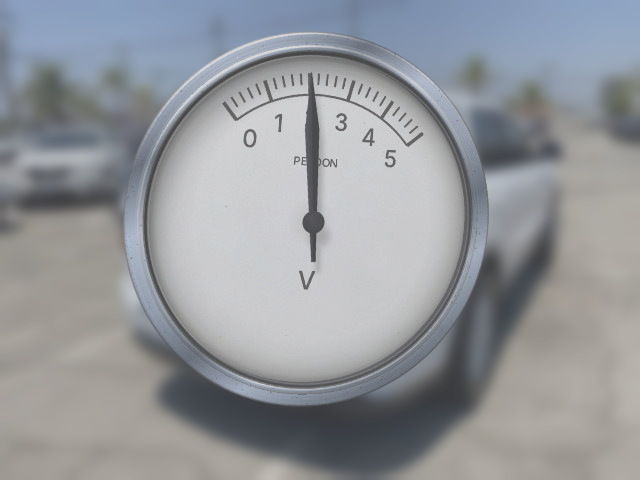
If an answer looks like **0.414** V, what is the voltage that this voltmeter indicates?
**2** V
